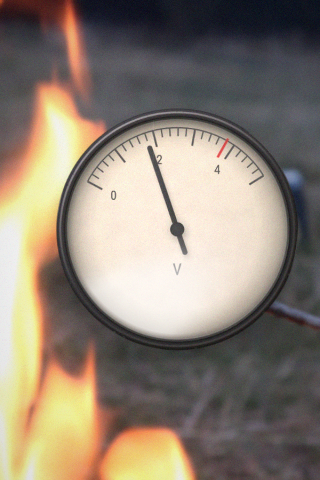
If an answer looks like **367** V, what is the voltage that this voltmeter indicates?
**1.8** V
